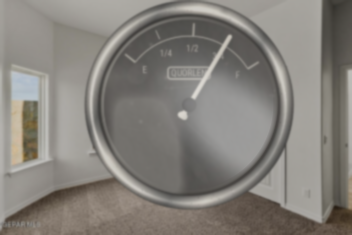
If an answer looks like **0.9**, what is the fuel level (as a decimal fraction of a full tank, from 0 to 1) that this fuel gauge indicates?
**0.75**
